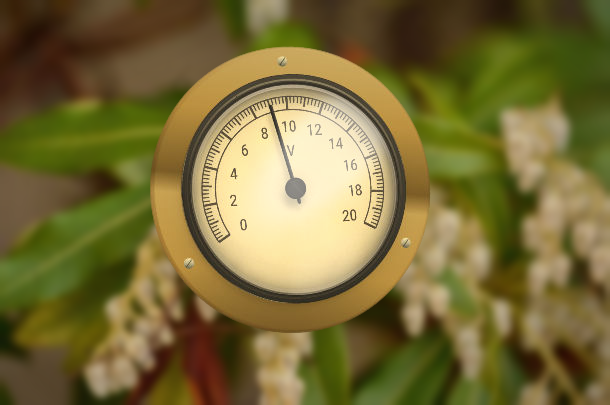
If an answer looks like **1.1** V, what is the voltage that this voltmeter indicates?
**9** V
